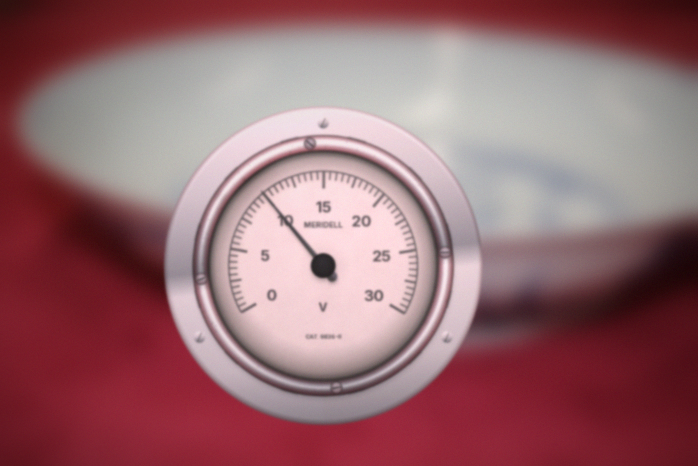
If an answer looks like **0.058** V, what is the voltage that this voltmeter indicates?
**10** V
